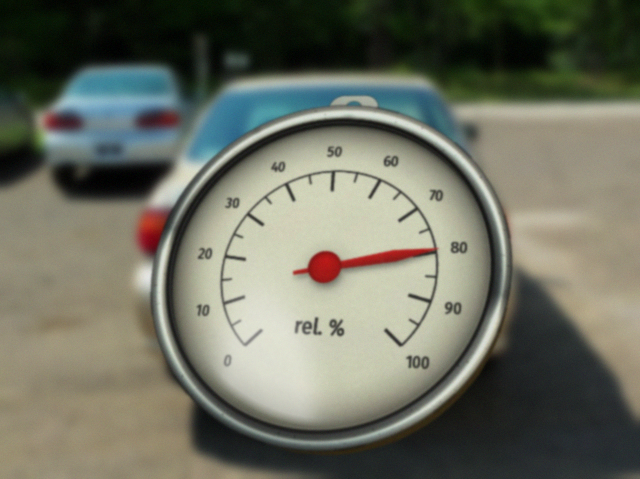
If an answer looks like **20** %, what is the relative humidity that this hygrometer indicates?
**80** %
